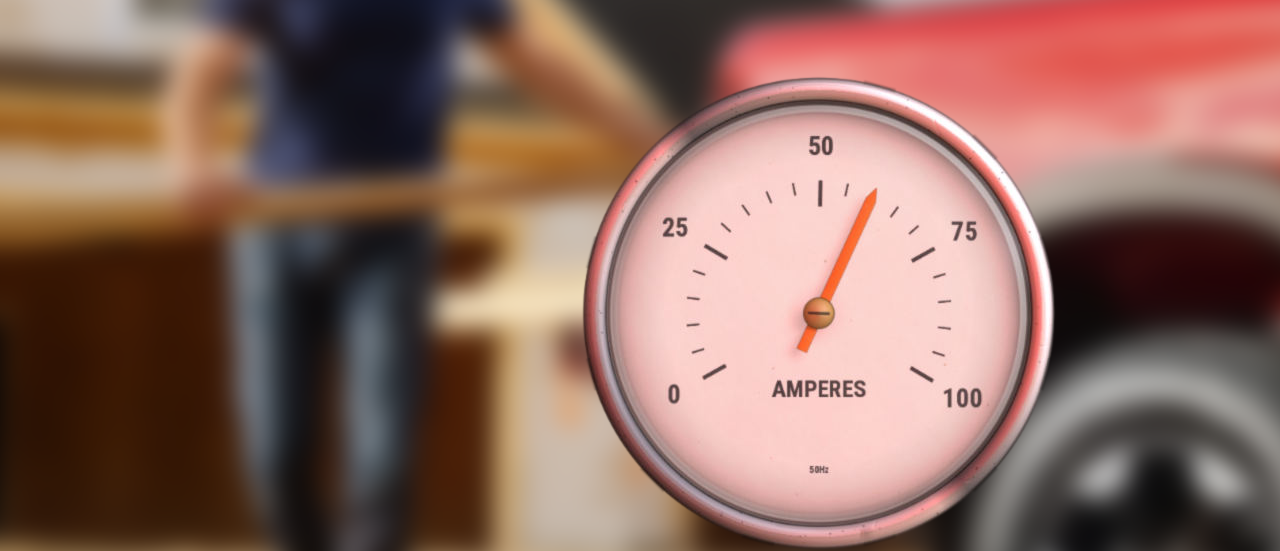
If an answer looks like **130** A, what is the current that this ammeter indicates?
**60** A
